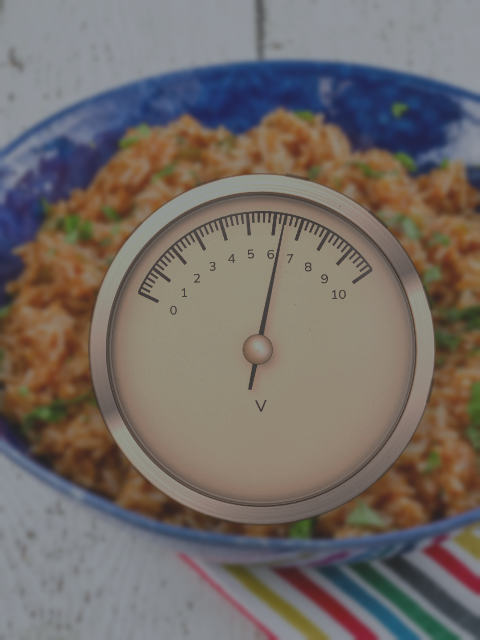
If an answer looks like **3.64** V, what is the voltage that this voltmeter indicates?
**6.4** V
